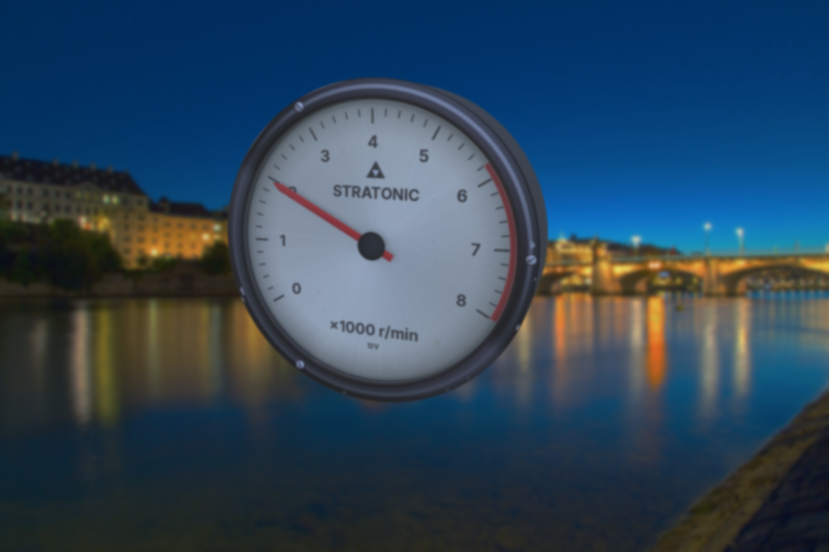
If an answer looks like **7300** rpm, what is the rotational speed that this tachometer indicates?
**2000** rpm
